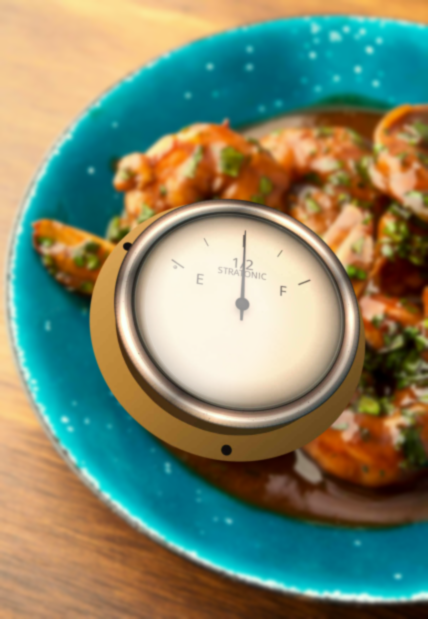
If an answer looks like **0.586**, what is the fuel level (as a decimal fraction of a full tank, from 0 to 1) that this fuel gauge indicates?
**0.5**
